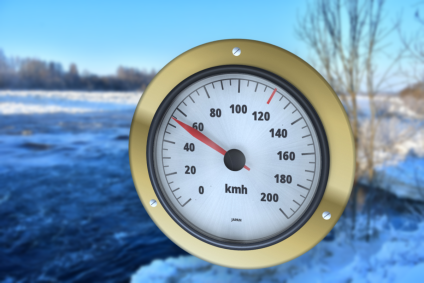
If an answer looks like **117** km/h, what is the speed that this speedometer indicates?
**55** km/h
